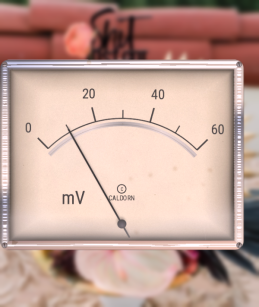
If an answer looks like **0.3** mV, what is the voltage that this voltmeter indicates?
**10** mV
